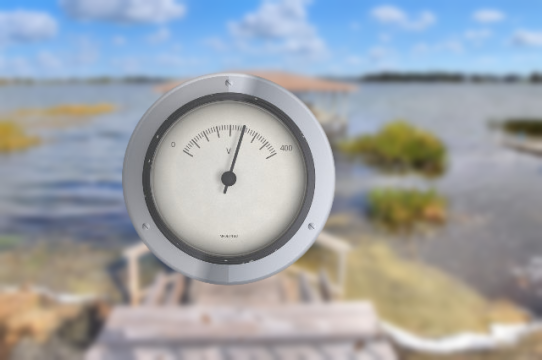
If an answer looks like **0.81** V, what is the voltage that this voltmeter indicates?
**250** V
